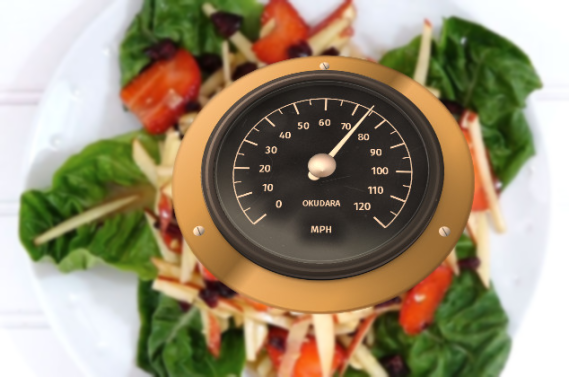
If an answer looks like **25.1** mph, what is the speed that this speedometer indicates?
**75** mph
